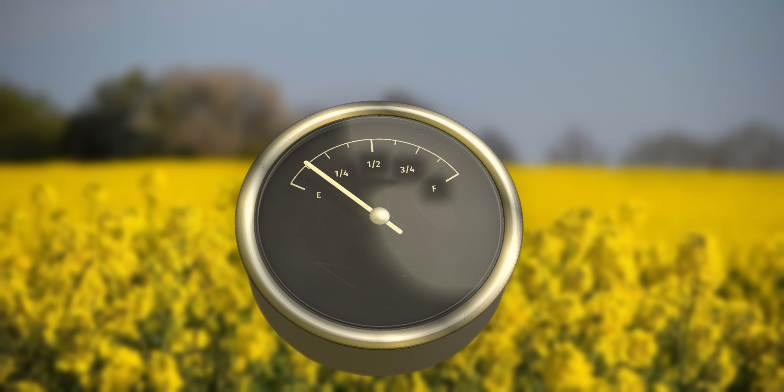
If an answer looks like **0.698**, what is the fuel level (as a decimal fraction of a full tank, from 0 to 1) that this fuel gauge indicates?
**0.125**
